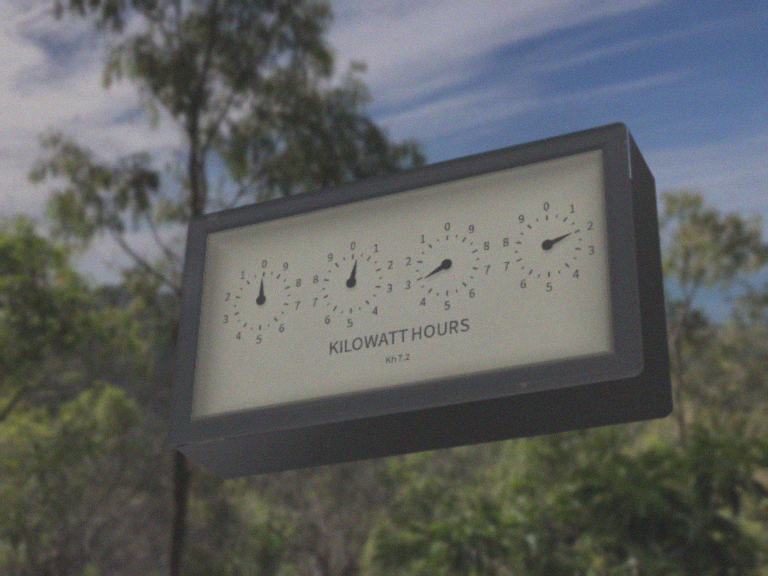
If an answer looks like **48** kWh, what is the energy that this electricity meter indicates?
**32** kWh
